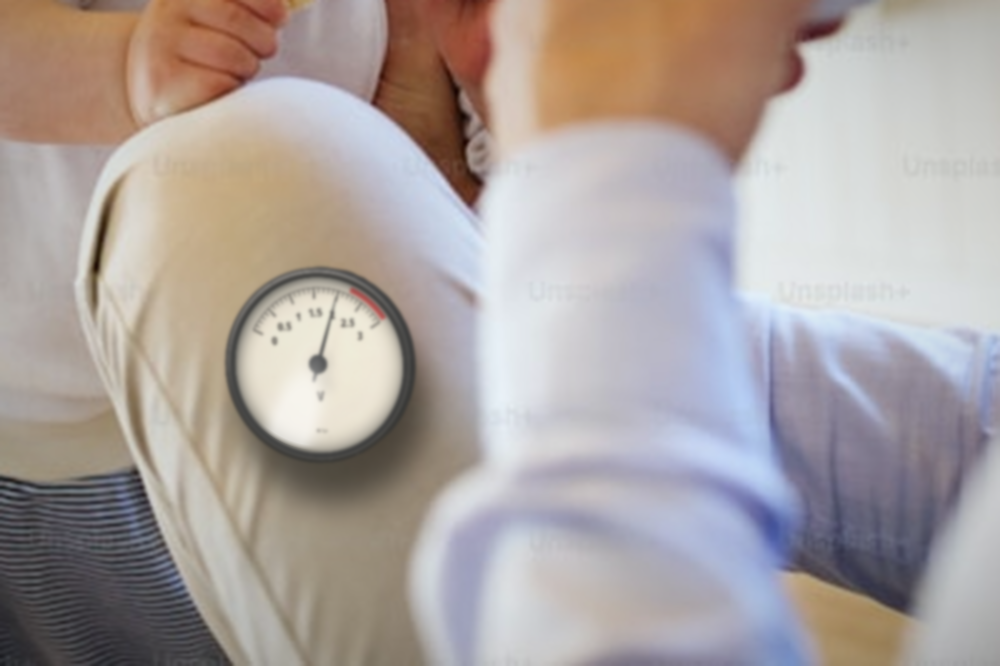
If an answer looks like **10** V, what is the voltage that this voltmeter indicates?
**2** V
